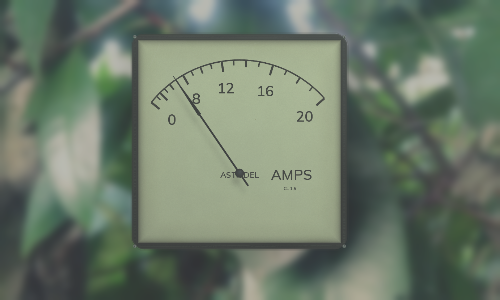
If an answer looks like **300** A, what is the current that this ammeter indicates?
**7** A
